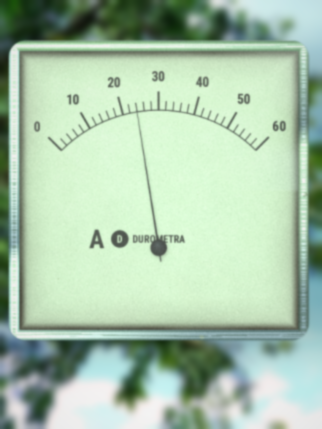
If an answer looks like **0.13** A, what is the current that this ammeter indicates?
**24** A
